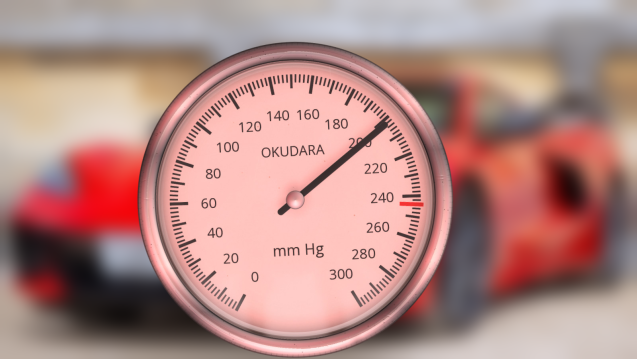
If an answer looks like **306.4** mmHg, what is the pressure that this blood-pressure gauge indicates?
**202** mmHg
